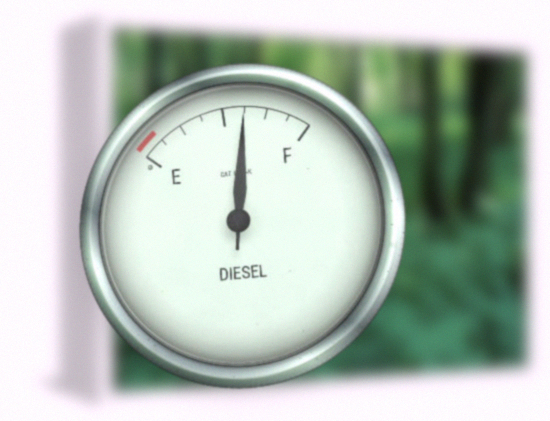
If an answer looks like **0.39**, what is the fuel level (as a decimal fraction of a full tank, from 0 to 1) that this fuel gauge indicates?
**0.625**
